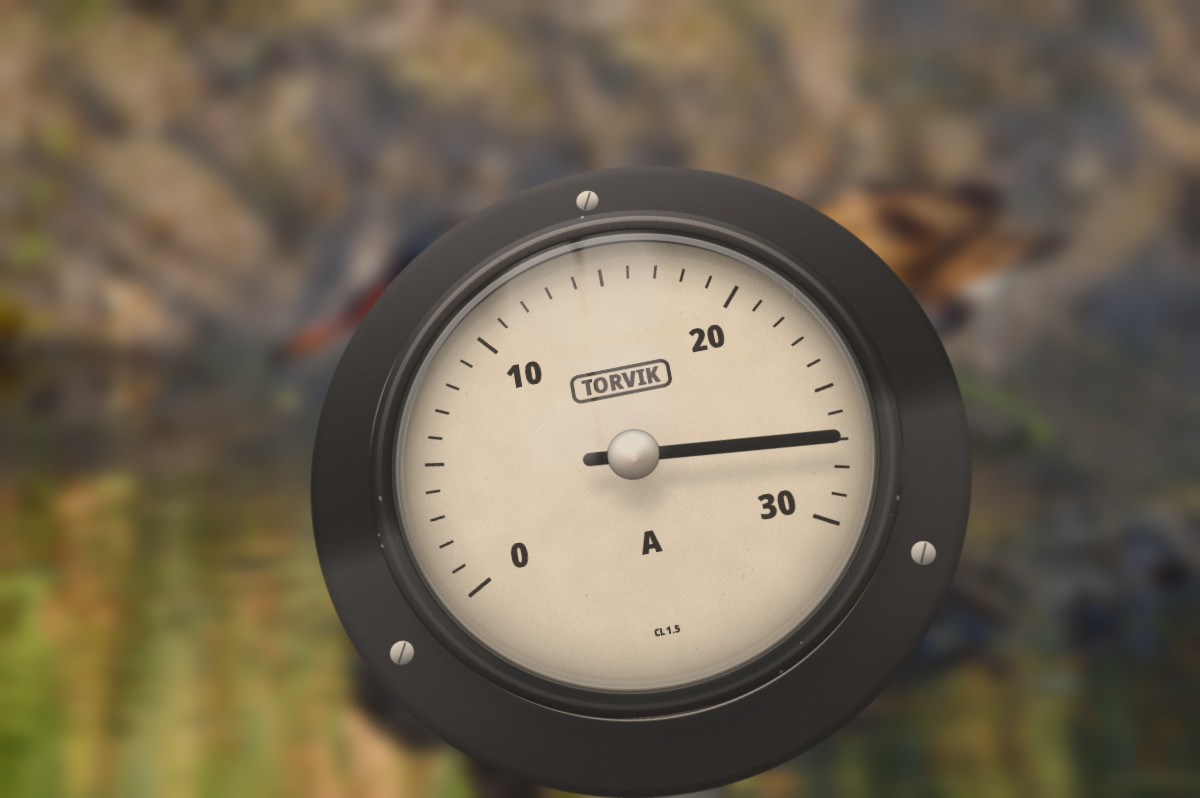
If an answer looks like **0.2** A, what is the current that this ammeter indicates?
**27** A
